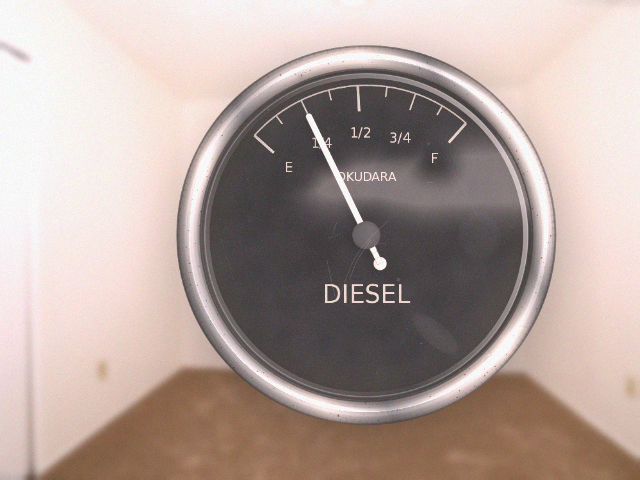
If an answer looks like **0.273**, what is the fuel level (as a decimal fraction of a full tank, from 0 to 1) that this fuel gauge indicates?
**0.25**
